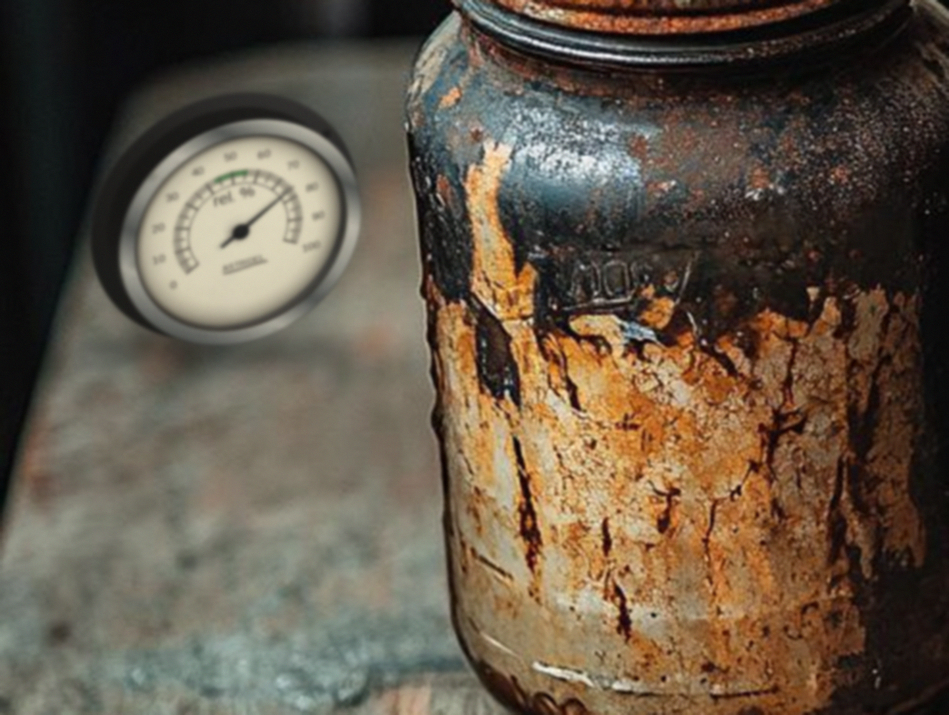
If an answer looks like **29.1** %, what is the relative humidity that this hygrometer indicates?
**75** %
